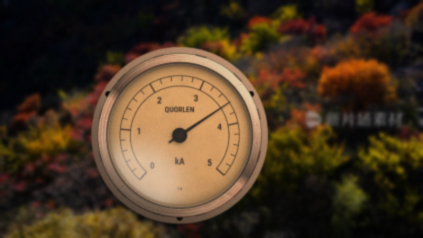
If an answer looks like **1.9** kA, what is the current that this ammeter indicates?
**3.6** kA
